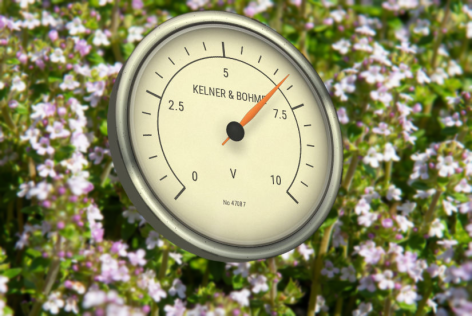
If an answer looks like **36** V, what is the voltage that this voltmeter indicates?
**6.75** V
